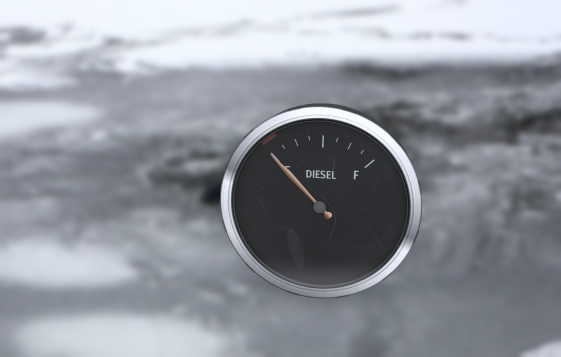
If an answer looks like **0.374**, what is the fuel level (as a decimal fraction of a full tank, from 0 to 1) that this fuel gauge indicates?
**0**
